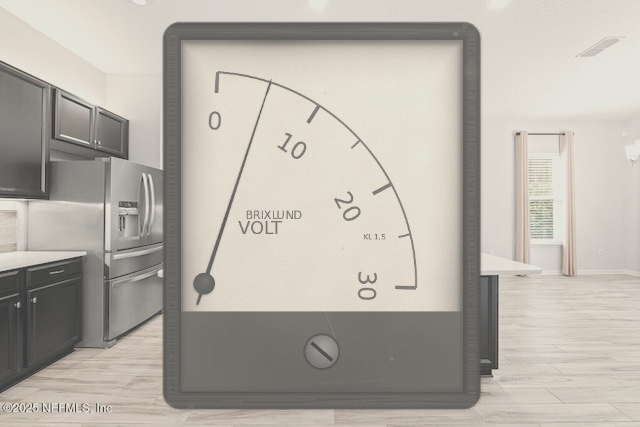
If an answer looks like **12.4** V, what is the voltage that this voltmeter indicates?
**5** V
